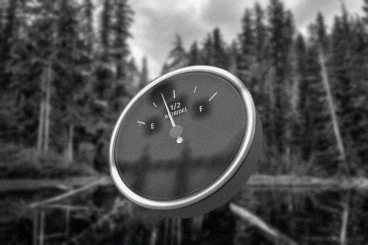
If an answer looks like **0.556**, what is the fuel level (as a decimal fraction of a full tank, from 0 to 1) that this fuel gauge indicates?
**0.375**
